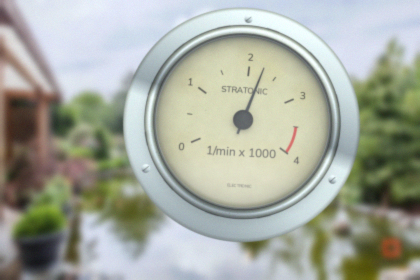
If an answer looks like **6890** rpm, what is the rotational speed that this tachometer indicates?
**2250** rpm
